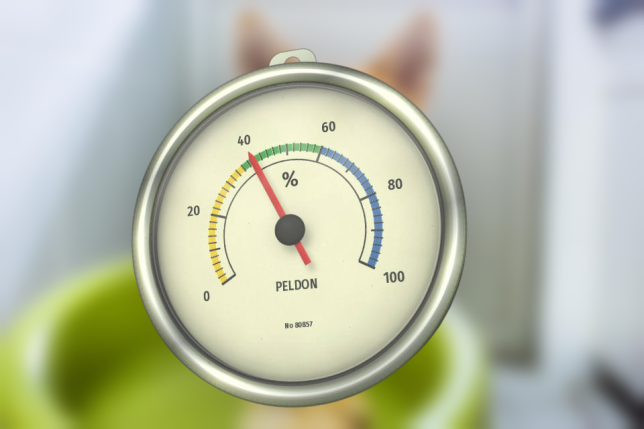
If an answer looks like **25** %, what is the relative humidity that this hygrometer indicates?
**40** %
